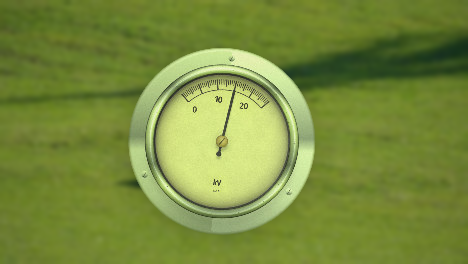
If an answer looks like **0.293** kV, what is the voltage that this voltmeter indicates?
**15** kV
